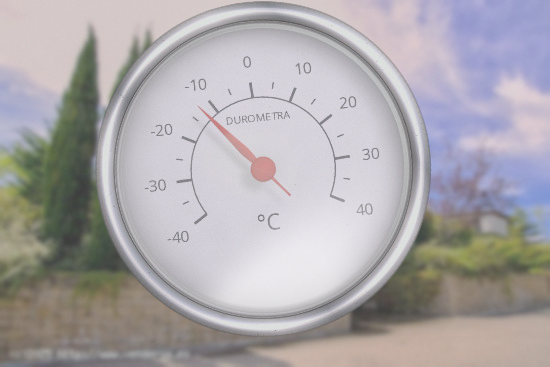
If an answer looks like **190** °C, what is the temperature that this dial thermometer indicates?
**-12.5** °C
